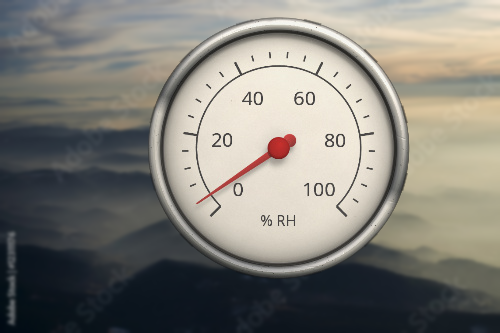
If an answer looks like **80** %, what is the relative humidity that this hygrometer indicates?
**4** %
